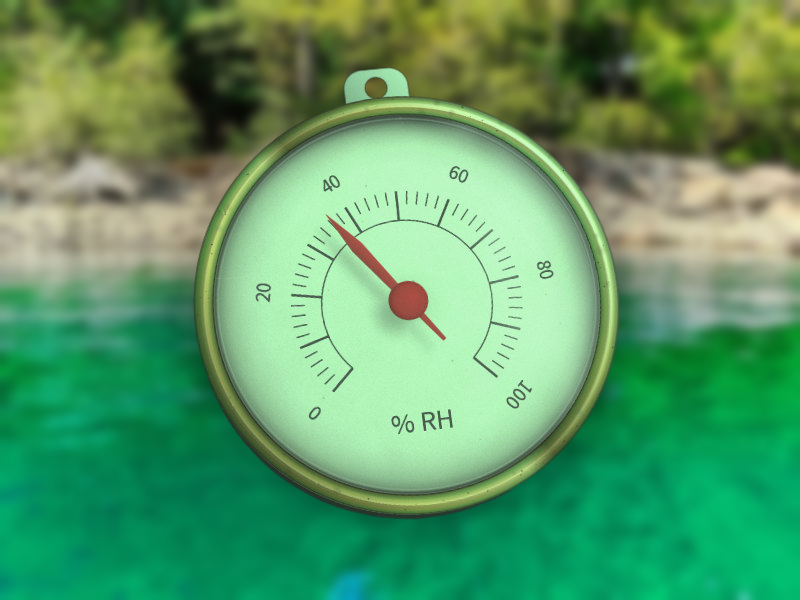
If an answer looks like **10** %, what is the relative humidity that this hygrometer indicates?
**36** %
